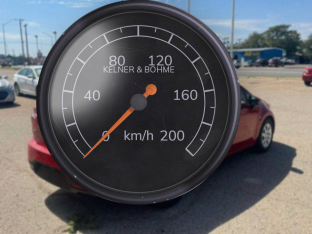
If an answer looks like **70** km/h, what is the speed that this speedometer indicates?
**0** km/h
